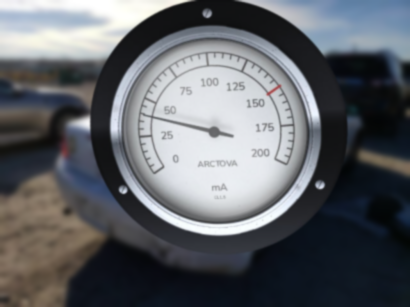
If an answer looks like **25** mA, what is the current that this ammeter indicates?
**40** mA
